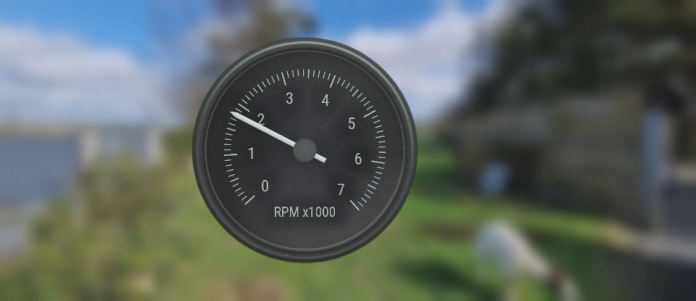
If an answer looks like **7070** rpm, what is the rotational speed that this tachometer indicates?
**1800** rpm
